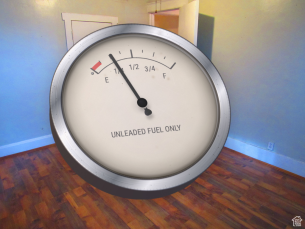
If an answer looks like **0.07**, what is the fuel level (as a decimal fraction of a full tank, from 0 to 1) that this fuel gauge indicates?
**0.25**
